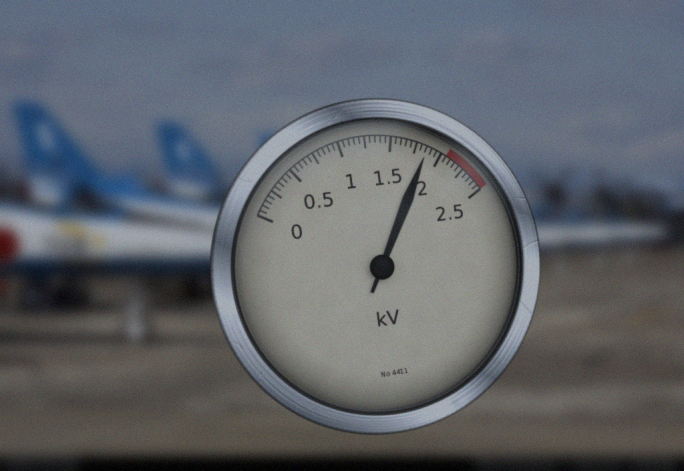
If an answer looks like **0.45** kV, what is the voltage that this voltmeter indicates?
**1.85** kV
